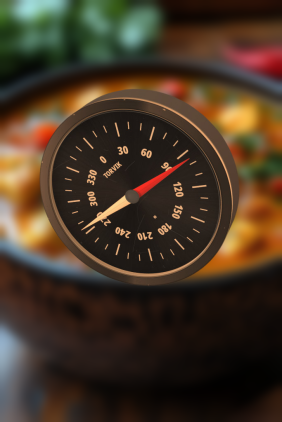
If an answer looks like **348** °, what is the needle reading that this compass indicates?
**95** °
